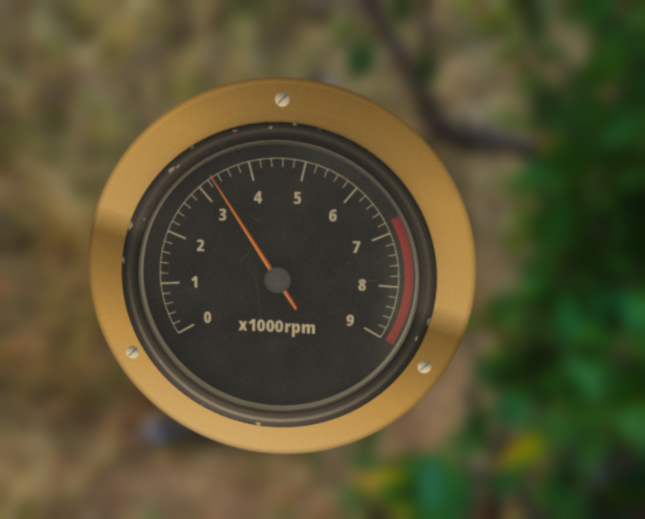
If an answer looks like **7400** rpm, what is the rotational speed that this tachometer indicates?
**3300** rpm
